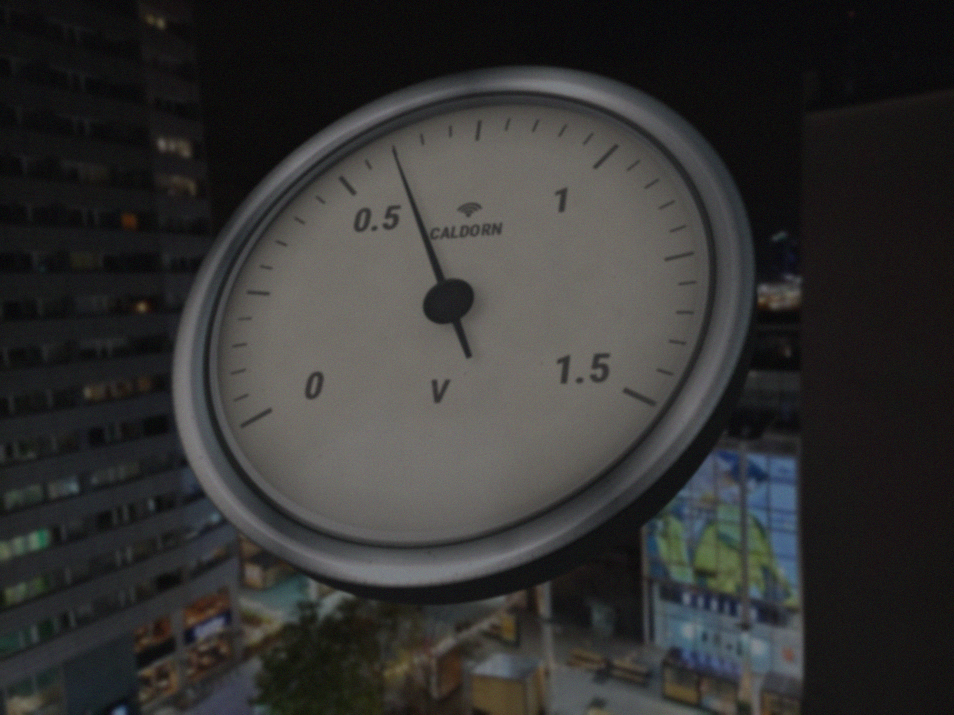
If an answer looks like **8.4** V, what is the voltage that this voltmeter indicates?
**0.6** V
